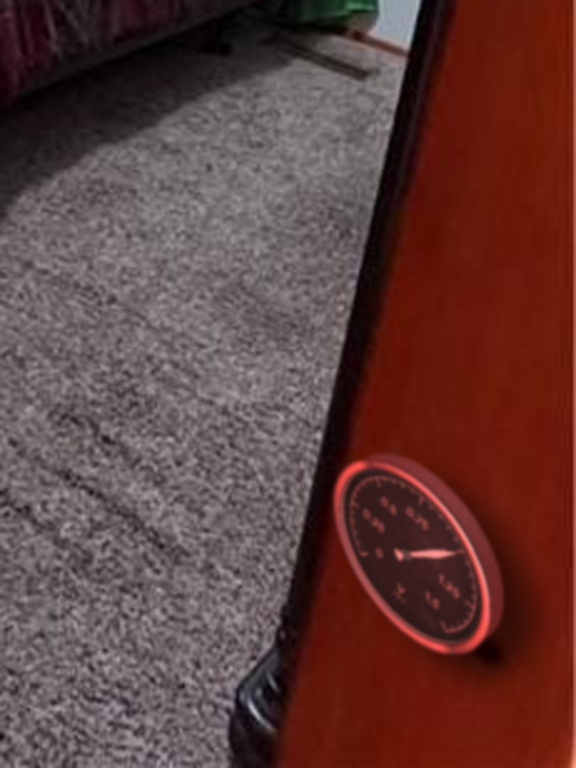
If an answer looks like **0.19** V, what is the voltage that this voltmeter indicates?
**1** V
